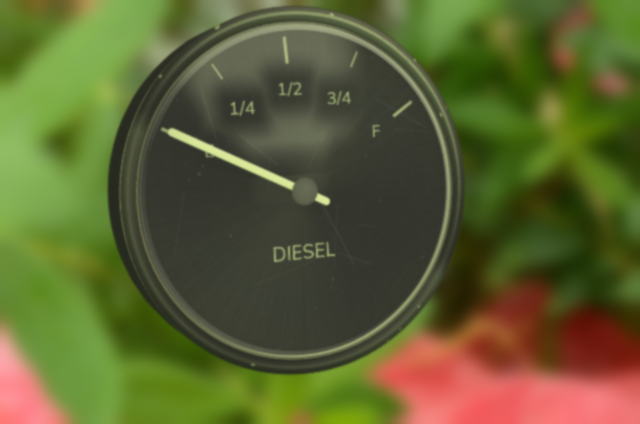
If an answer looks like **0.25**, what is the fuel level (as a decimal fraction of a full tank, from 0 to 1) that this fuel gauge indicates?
**0**
